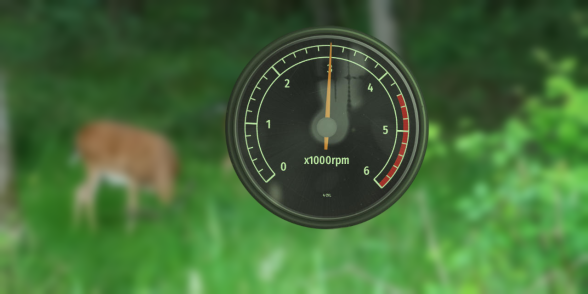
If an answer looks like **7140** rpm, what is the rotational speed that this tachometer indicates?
**3000** rpm
